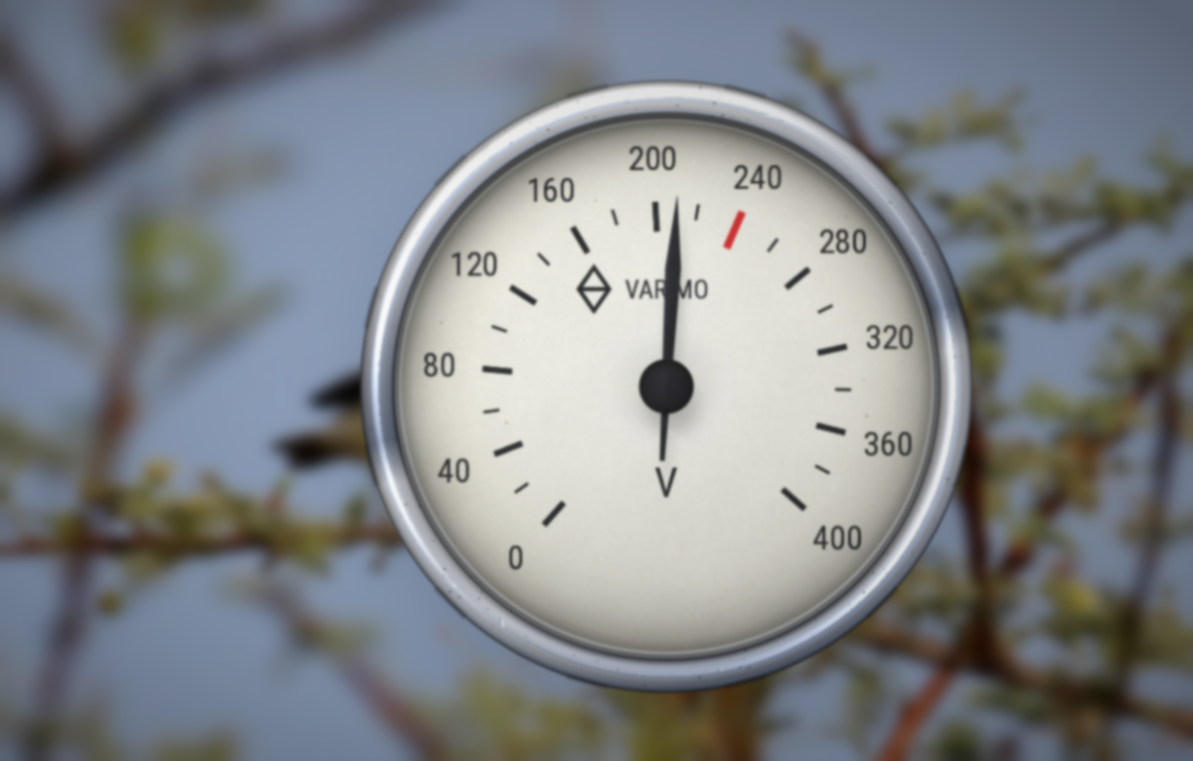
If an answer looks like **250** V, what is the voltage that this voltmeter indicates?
**210** V
